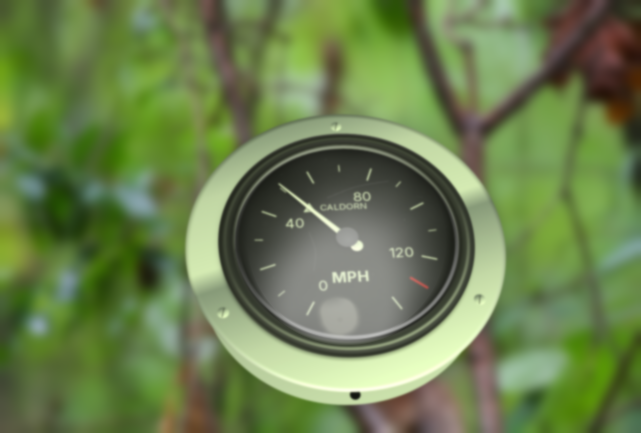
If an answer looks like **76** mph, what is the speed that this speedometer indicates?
**50** mph
